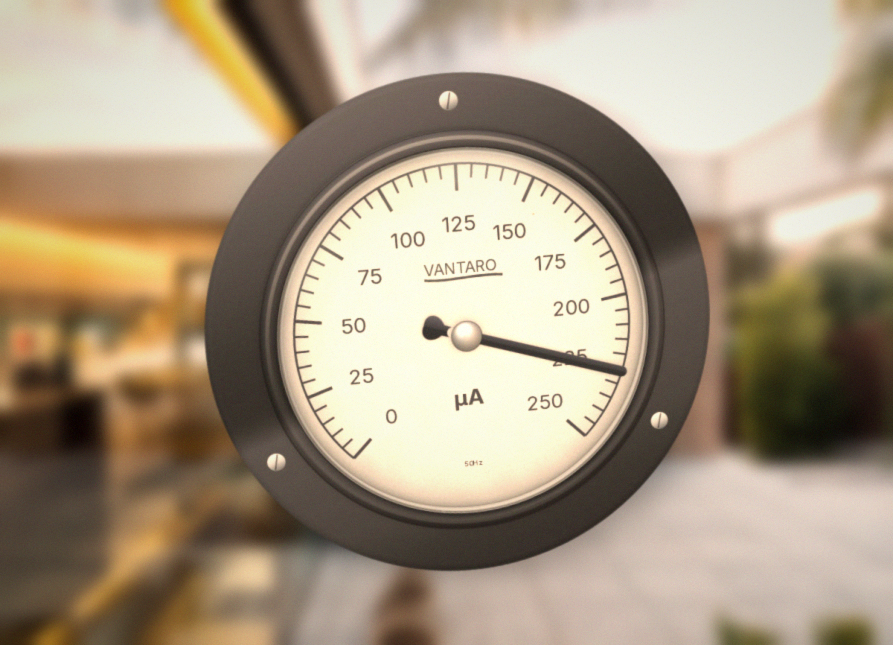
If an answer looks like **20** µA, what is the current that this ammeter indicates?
**225** µA
